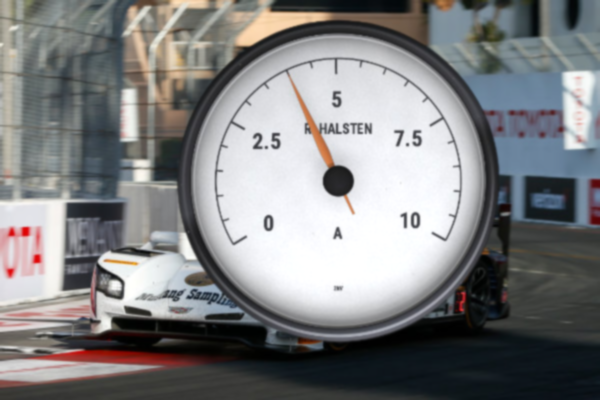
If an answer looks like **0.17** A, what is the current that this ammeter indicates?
**4** A
